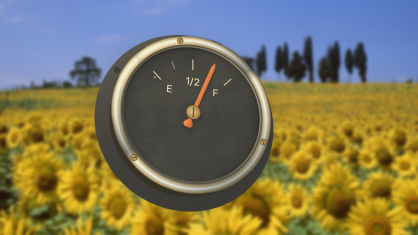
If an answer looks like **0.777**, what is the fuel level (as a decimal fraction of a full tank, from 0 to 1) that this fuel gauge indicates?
**0.75**
